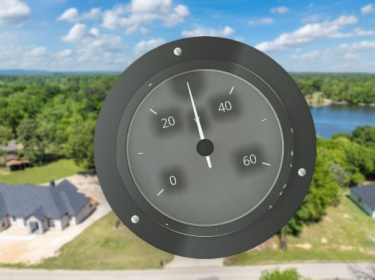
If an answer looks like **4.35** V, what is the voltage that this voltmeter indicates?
**30** V
